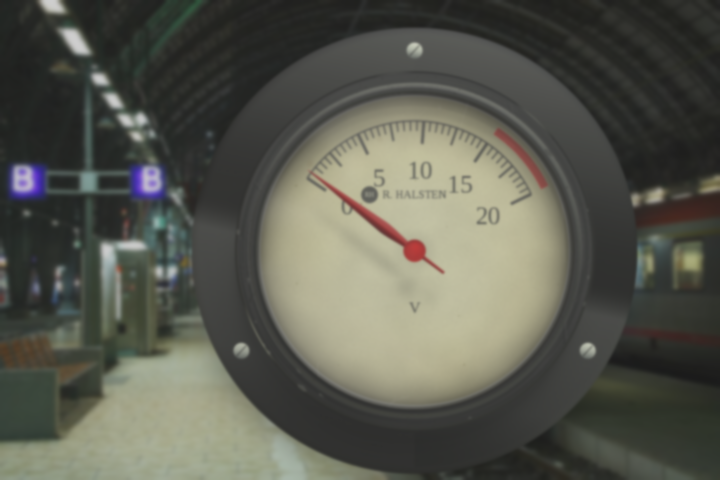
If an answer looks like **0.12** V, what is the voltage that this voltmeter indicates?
**0.5** V
